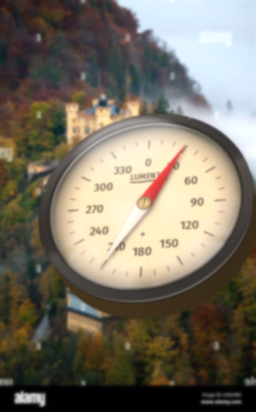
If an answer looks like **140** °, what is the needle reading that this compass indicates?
**30** °
